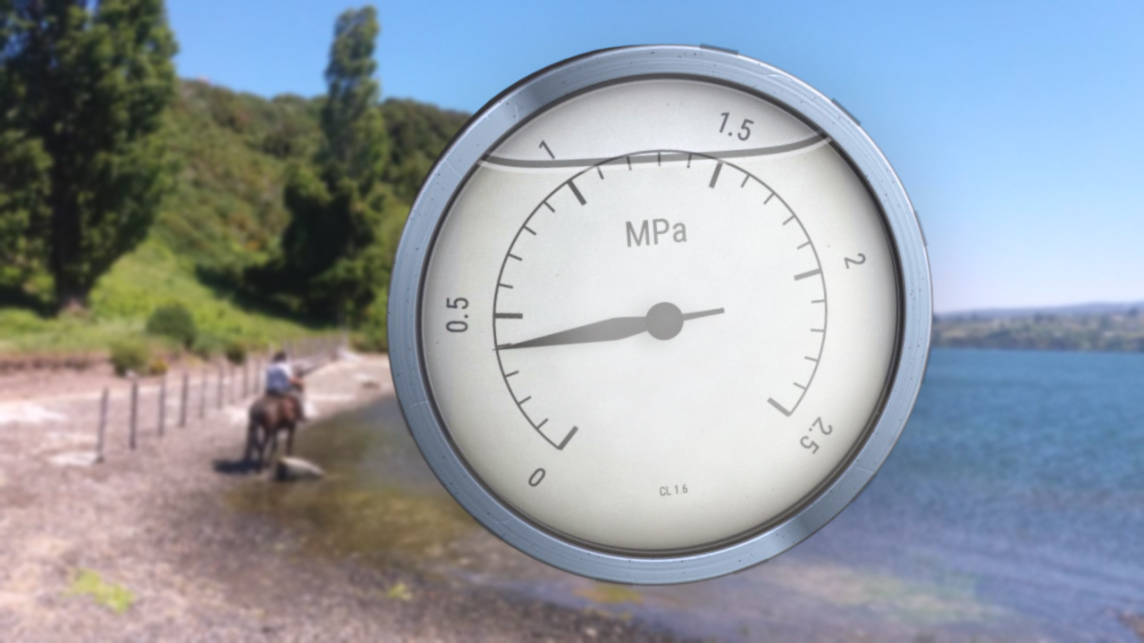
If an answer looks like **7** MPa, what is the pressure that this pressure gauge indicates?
**0.4** MPa
